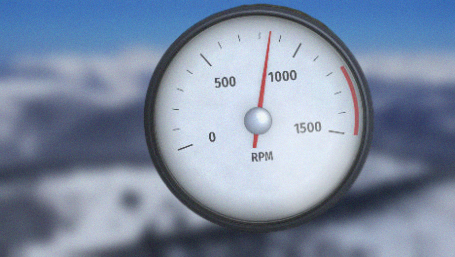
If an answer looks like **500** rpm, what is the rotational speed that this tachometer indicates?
**850** rpm
